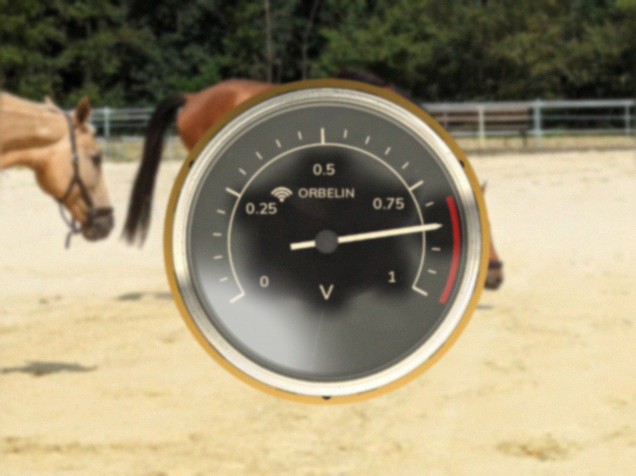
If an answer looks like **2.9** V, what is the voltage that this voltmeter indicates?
**0.85** V
